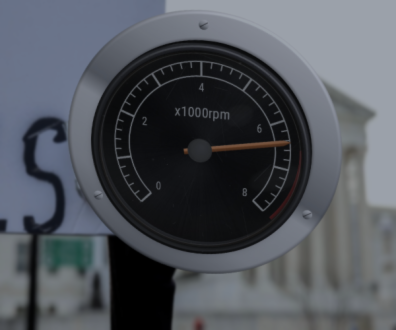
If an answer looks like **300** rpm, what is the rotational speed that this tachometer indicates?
**6400** rpm
